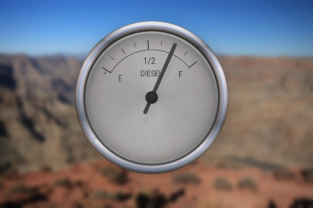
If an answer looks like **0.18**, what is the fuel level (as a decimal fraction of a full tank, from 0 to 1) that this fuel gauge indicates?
**0.75**
